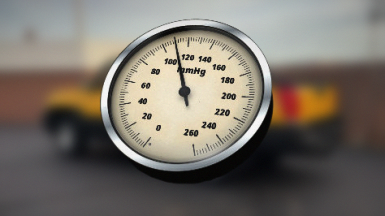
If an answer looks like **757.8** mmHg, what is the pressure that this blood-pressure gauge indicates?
**110** mmHg
